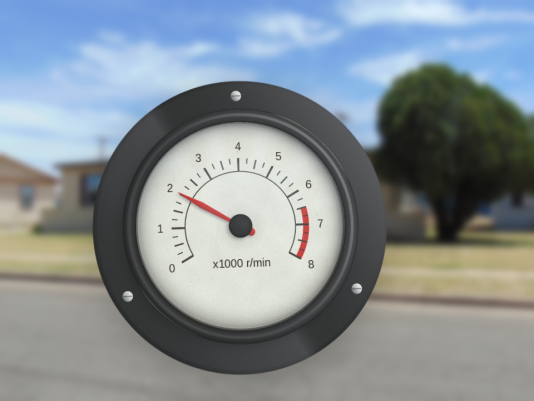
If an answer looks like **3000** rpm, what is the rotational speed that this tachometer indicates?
**2000** rpm
